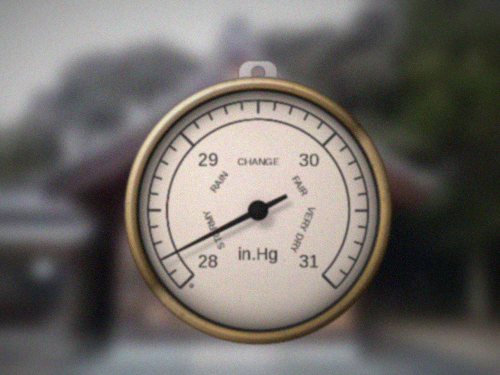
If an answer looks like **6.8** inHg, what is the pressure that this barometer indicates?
**28.2** inHg
